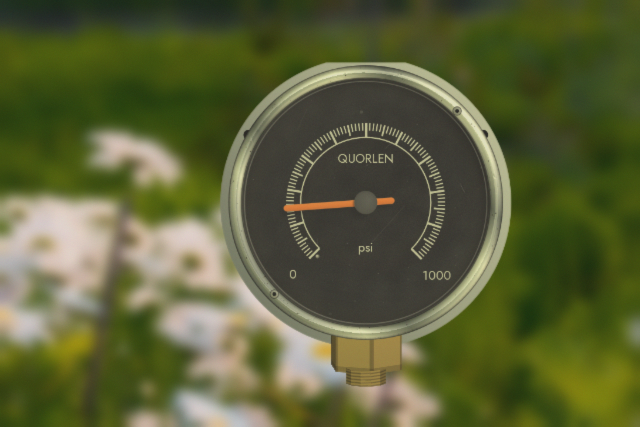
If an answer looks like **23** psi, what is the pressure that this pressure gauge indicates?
**150** psi
